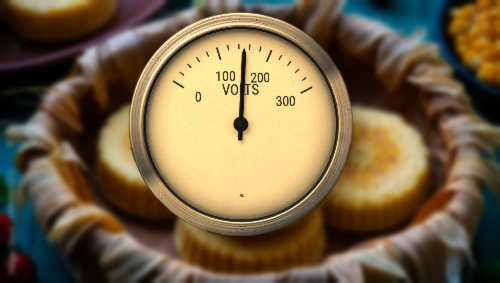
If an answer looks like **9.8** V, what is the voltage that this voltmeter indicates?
**150** V
